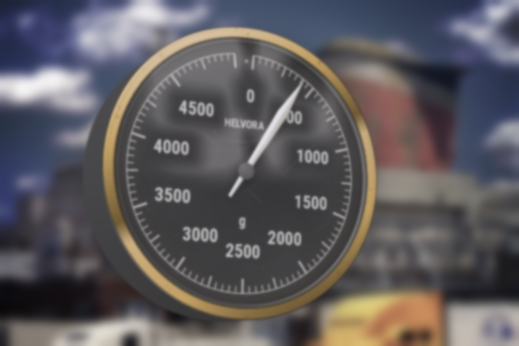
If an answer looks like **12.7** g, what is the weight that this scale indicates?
**400** g
